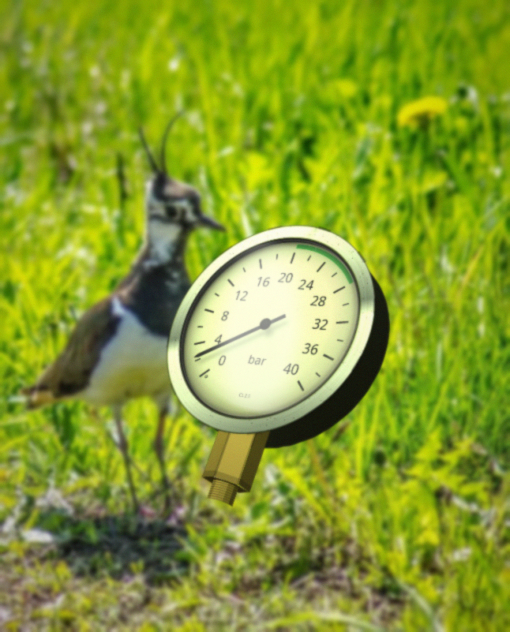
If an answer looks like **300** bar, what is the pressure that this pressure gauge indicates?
**2** bar
